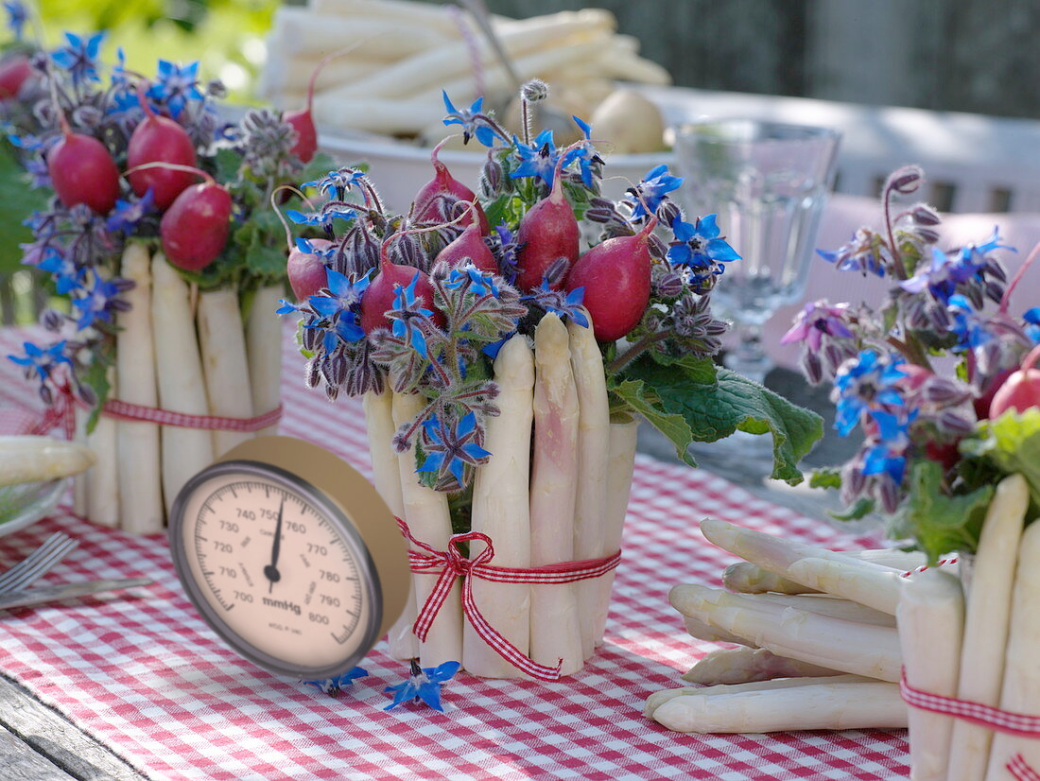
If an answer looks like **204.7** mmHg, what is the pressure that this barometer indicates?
**755** mmHg
